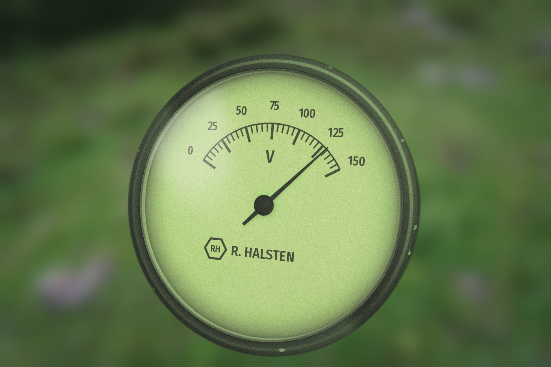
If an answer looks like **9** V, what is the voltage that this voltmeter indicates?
**130** V
